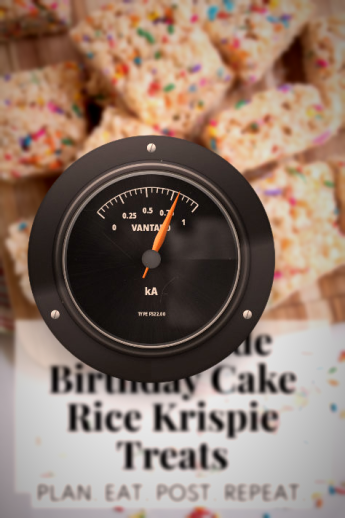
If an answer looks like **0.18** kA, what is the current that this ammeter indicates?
**0.8** kA
